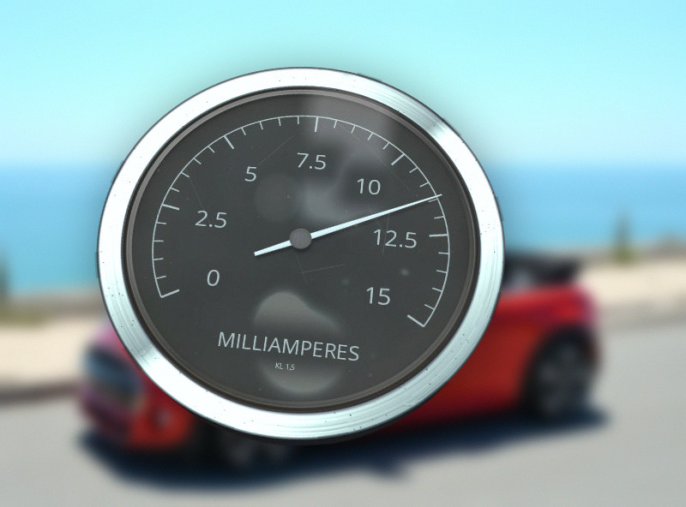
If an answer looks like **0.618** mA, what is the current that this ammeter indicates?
**11.5** mA
